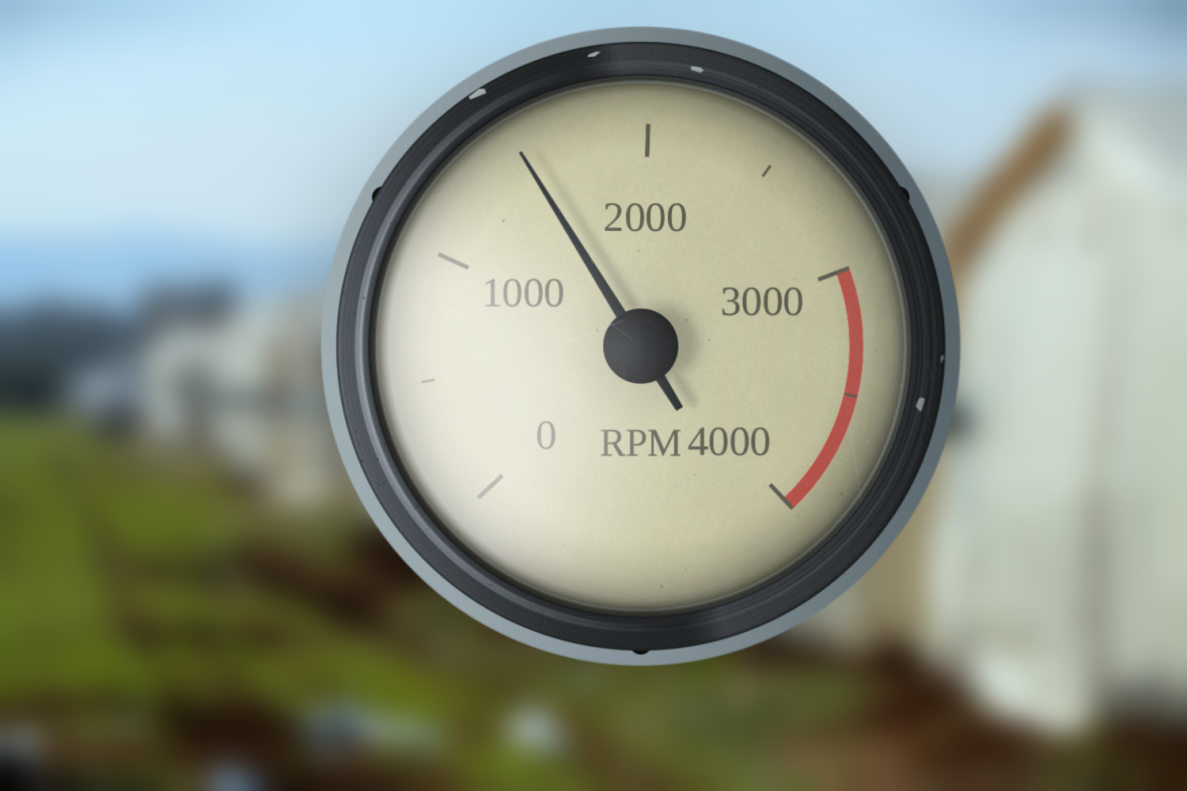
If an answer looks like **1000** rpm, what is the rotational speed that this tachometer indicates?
**1500** rpm
